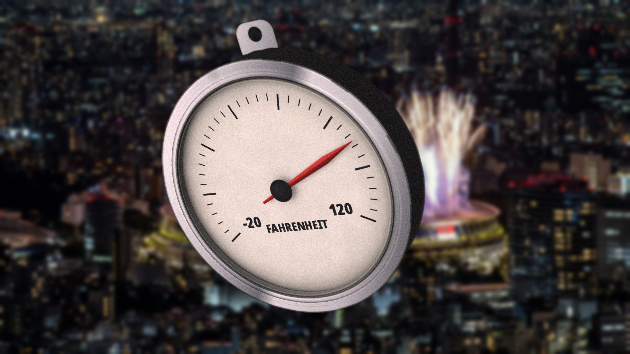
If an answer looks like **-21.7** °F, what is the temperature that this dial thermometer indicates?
**90** °F
